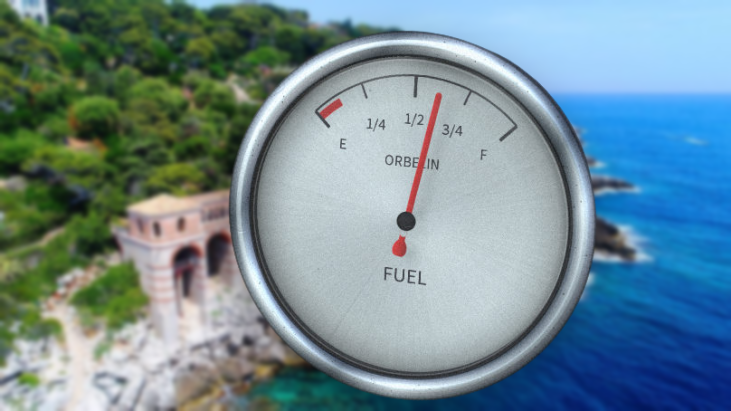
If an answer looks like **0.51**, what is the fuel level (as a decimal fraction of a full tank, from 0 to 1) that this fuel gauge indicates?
**0.625**
